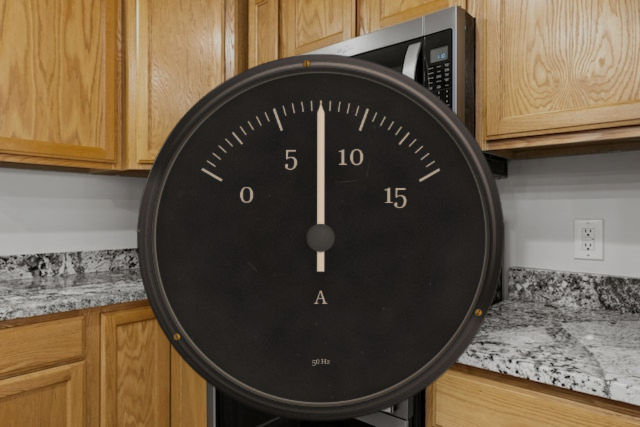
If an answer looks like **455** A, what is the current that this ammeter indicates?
**7.5** A
